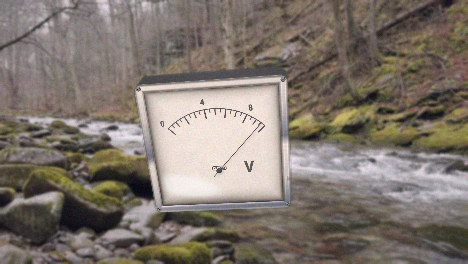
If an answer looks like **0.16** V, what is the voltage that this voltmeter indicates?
**9.5** V
